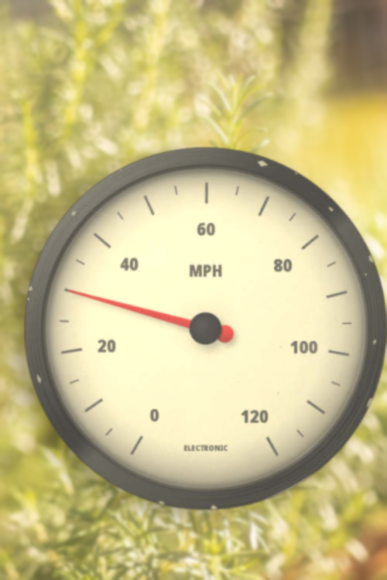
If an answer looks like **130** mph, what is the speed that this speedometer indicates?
**30** mph
